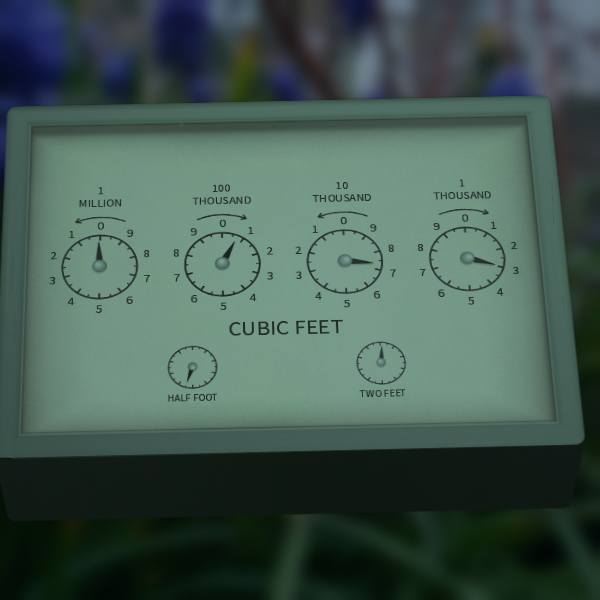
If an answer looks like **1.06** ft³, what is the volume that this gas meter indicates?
**7300** ft³
